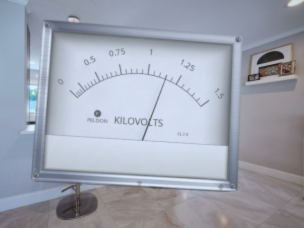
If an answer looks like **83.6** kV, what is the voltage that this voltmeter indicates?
**1.15** kV
